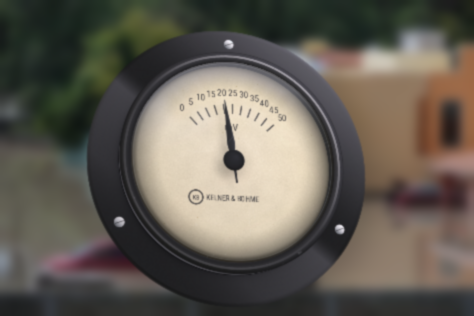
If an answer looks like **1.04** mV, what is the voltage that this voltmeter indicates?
**20** mV
